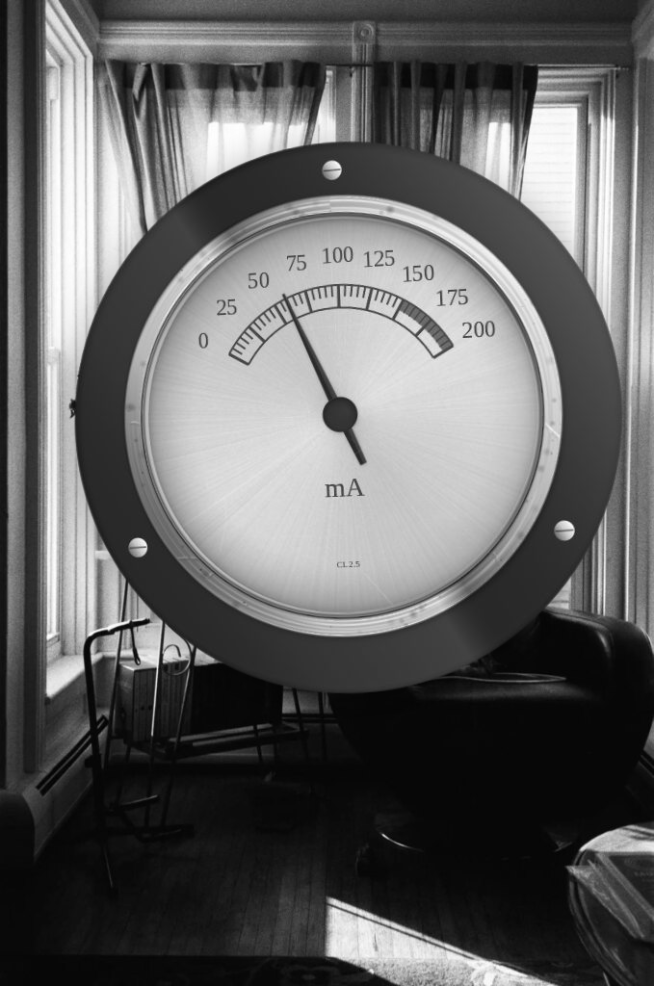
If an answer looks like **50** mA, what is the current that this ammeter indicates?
**60** mA
